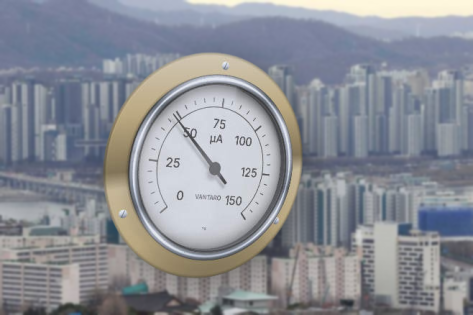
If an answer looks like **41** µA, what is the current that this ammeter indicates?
**47.5** µA
